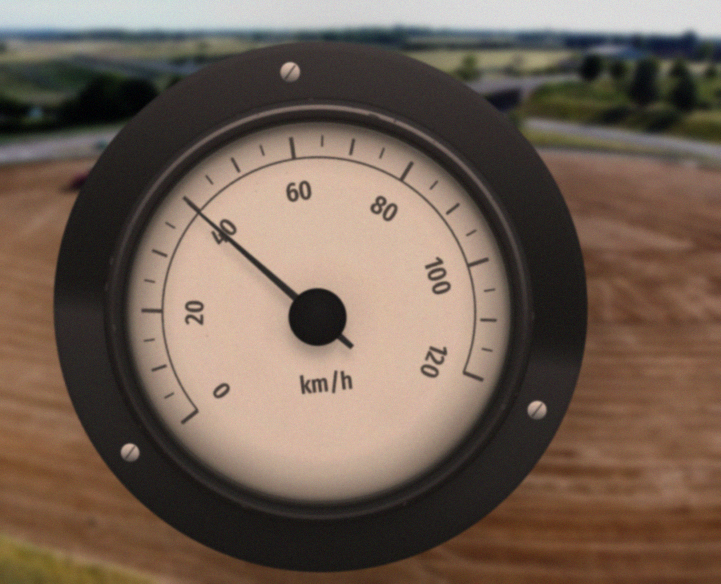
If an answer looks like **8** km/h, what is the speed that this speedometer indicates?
**40** km/h
